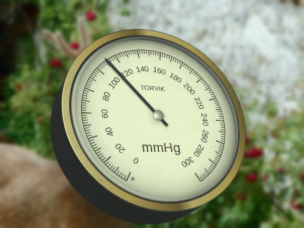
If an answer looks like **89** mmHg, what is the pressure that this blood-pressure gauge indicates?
**110** mmHg
